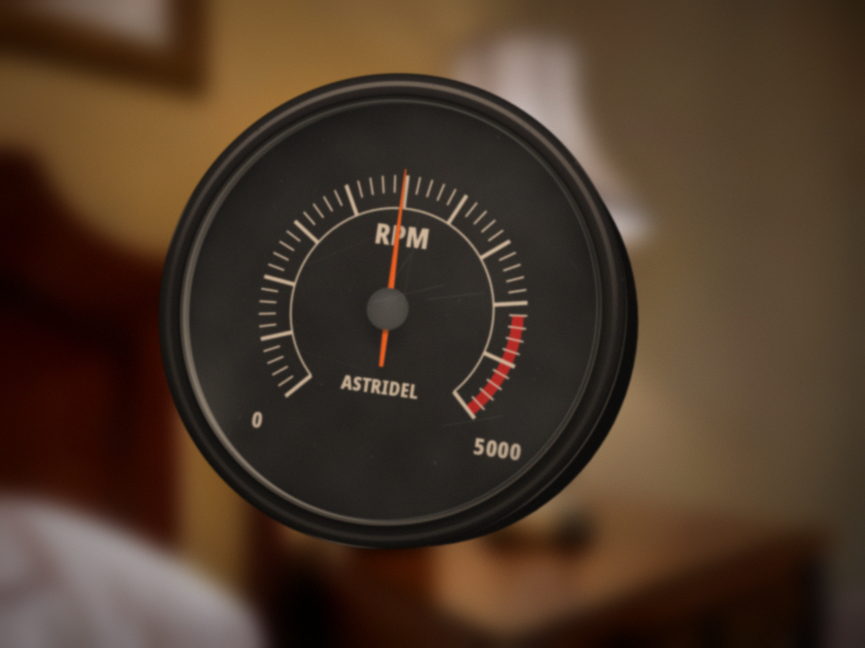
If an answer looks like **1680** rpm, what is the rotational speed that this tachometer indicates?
**2500** rpm
